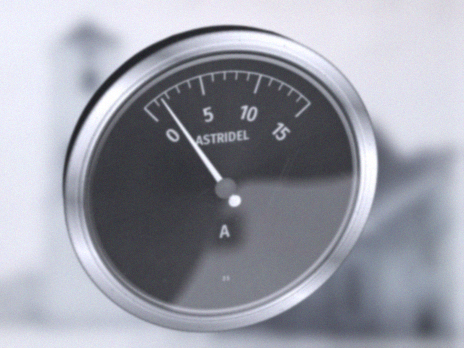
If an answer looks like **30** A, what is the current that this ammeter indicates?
**1.5** A
